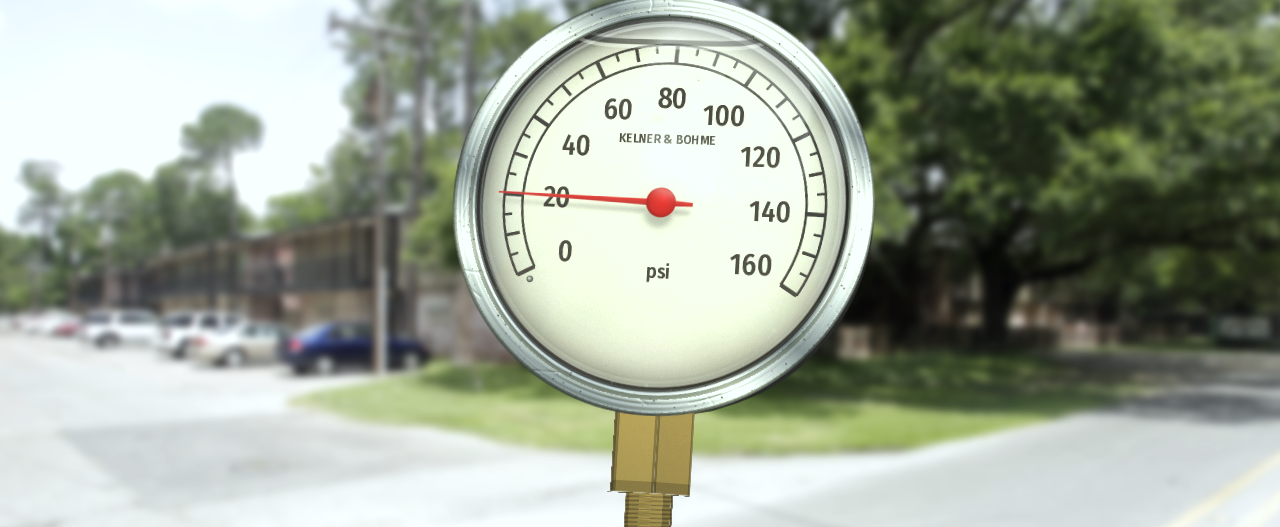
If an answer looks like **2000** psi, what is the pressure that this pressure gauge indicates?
**20** psi
